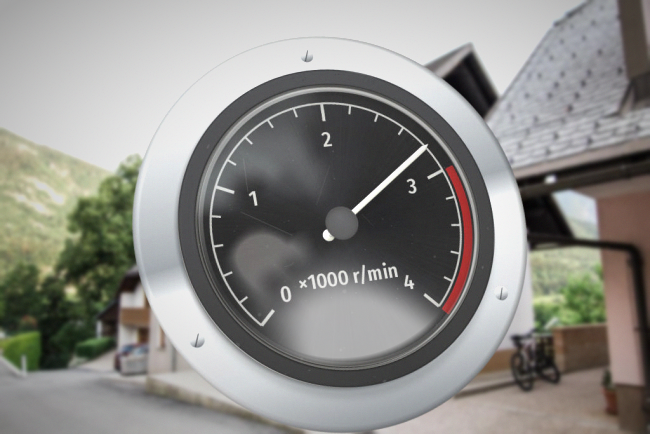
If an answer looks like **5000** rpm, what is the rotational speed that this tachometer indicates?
**2800** rpm
